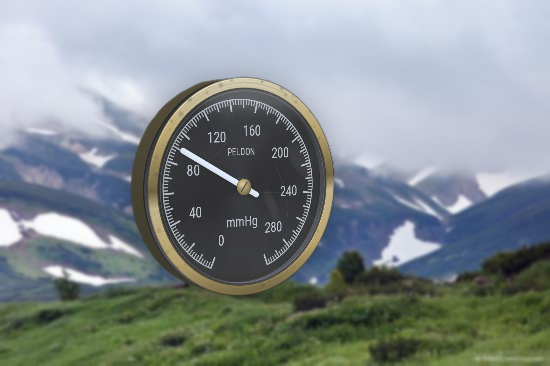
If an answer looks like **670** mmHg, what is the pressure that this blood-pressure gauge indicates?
**90** mmHg
